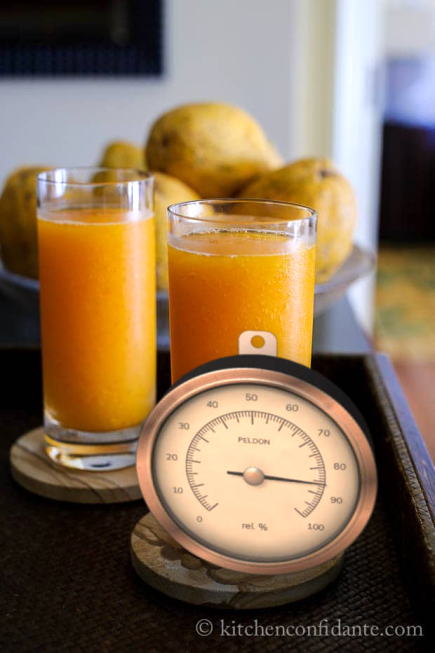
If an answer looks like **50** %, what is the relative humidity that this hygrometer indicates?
**85** %
